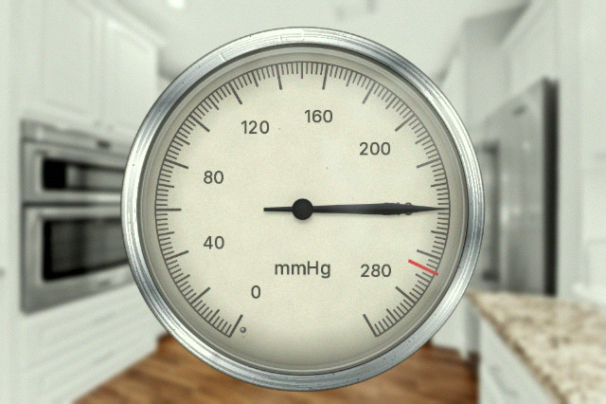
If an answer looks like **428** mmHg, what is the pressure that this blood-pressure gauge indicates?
**240** mmHg
